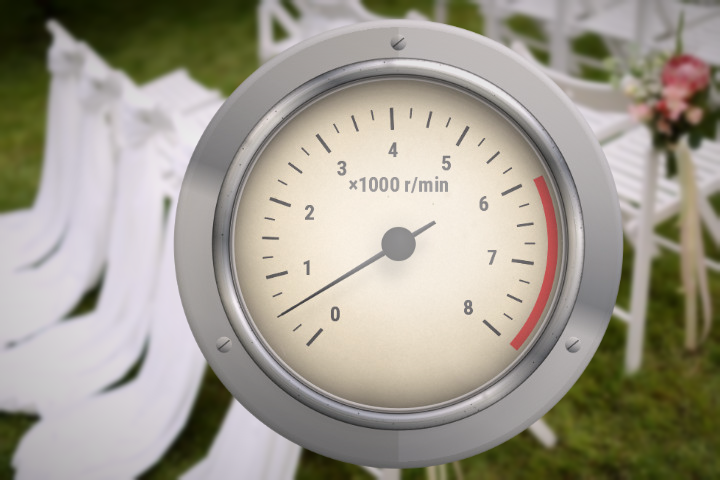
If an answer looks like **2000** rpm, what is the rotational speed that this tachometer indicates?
**500** rpm
